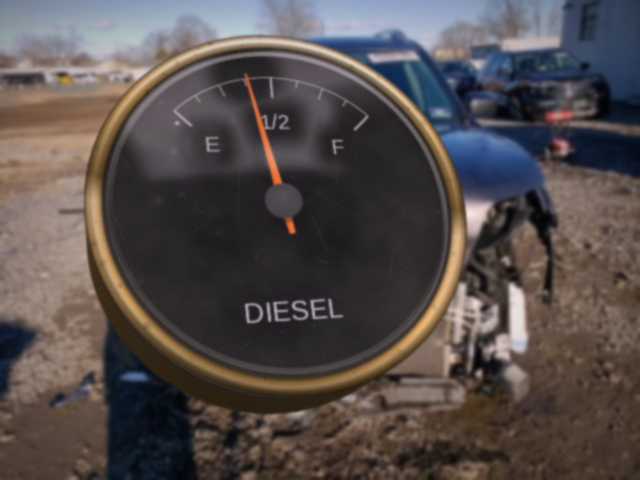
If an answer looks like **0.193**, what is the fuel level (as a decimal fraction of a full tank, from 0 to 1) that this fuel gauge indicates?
**0.375**
